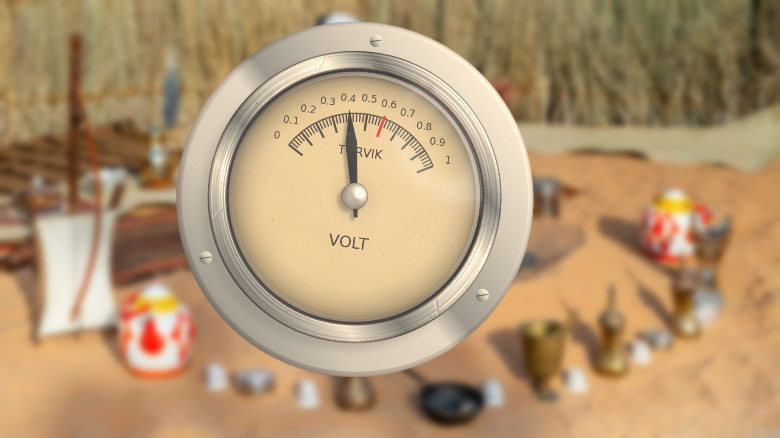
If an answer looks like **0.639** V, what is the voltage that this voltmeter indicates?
**0.4** V
